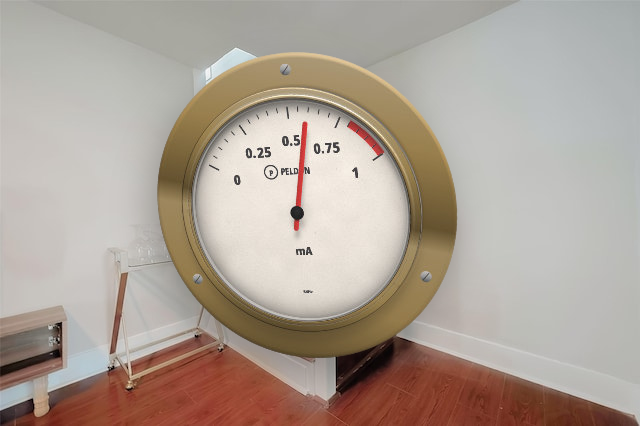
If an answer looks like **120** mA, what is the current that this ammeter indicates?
**0.6** mA
